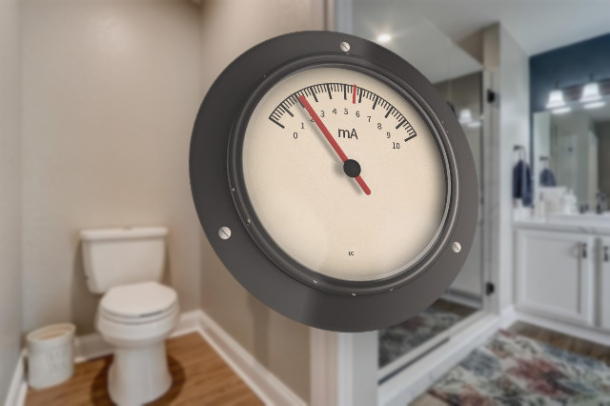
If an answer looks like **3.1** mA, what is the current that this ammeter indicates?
**2** mA
